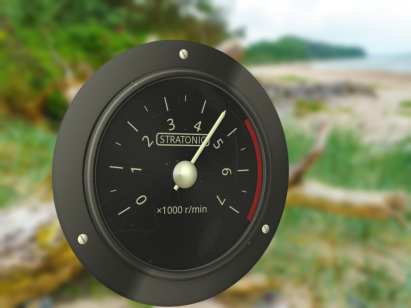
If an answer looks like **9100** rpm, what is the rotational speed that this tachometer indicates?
**4500** rpm
